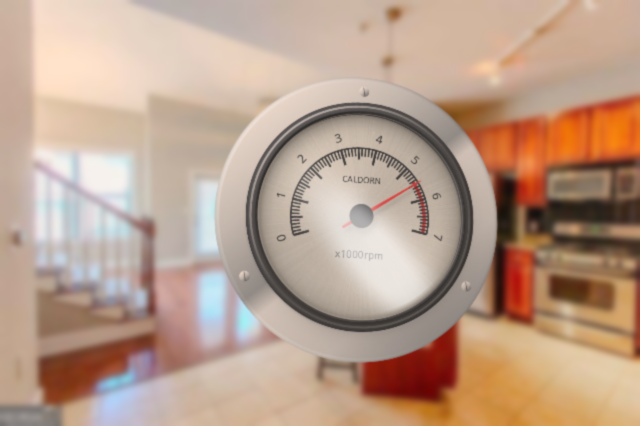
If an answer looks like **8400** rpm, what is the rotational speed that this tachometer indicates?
**5500** rpm
